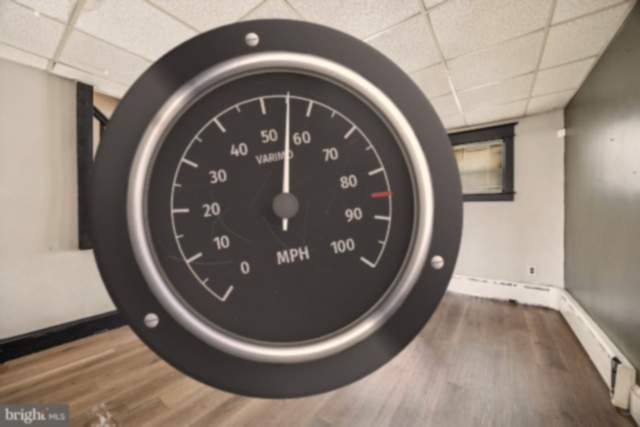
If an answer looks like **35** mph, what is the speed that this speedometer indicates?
**55** mph
